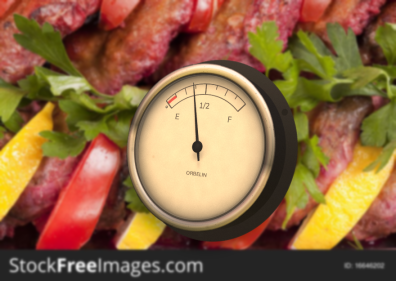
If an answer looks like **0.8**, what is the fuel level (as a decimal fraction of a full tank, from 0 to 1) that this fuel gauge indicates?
**0.375**
